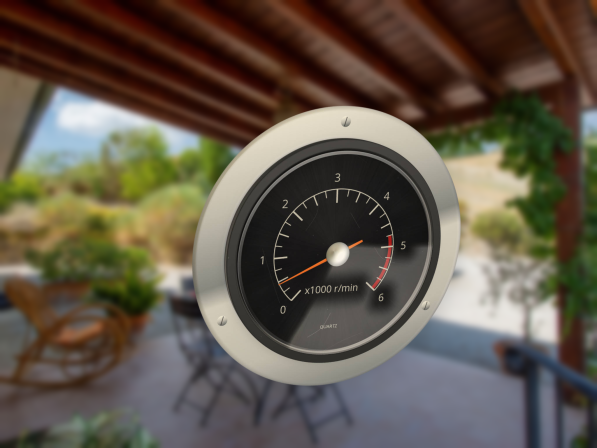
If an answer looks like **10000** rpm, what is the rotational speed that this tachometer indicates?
**500** rpm
